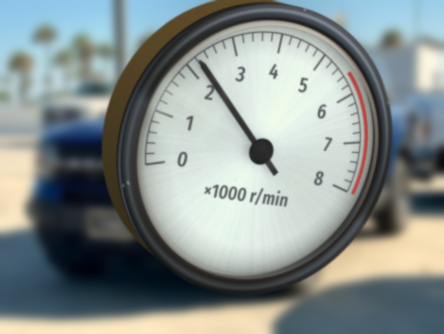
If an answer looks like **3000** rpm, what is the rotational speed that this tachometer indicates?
**2200** rpm
